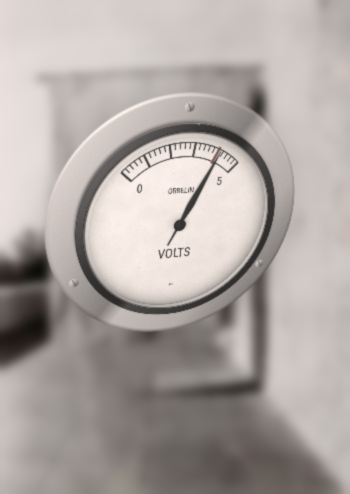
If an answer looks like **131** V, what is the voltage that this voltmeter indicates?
**4** V
